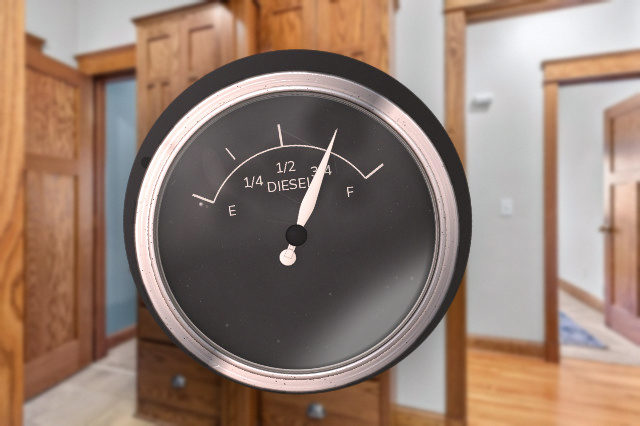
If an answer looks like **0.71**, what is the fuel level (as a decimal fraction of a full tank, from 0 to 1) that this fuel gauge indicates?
**0.75**
